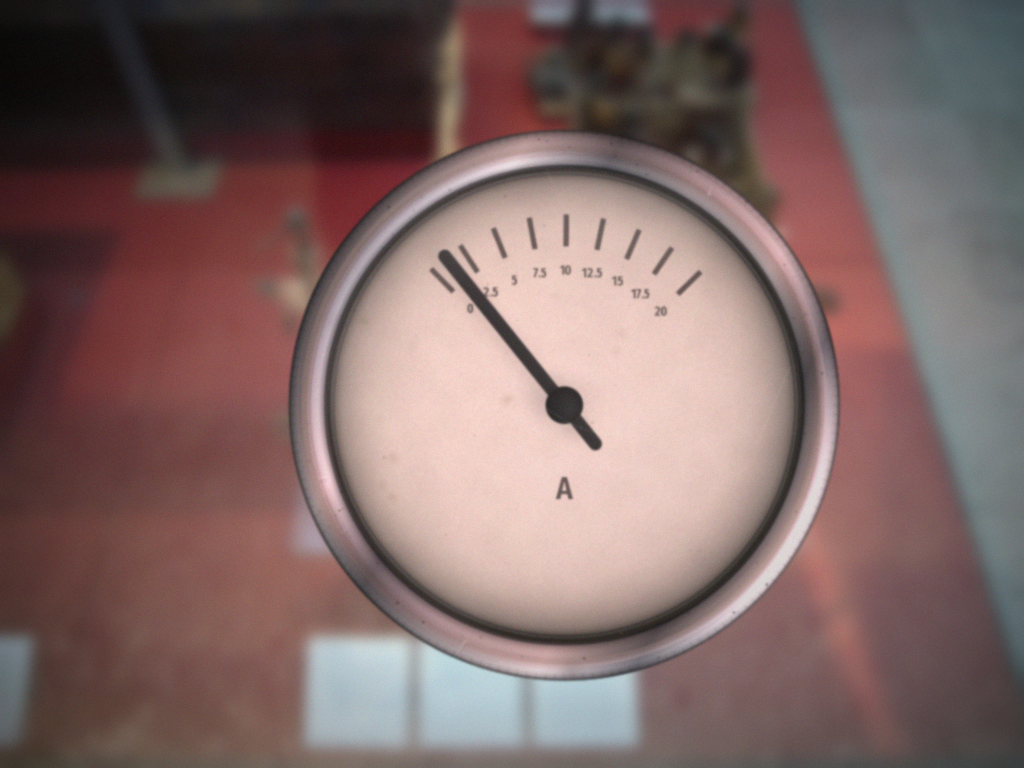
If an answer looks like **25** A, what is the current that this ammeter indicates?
**1.25** A
